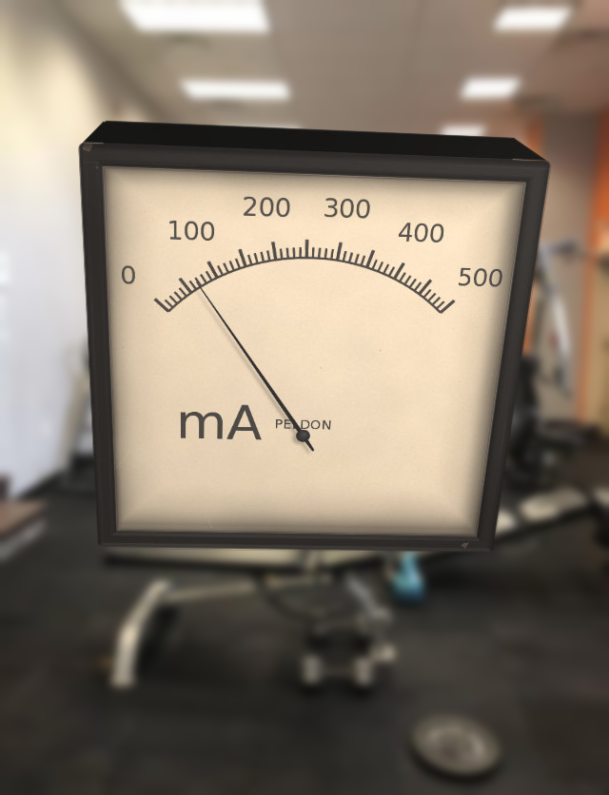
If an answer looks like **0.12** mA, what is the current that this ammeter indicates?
**70** mA
